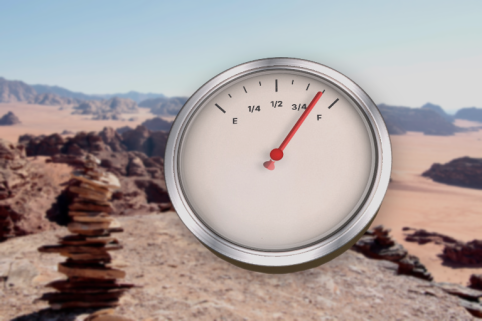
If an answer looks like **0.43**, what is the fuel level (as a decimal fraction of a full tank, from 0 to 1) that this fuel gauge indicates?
**0.875**
